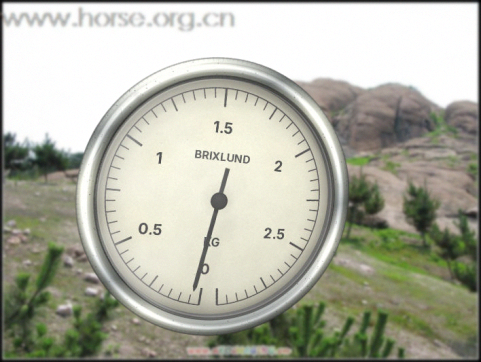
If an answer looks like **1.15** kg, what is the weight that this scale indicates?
**0.05** kg
